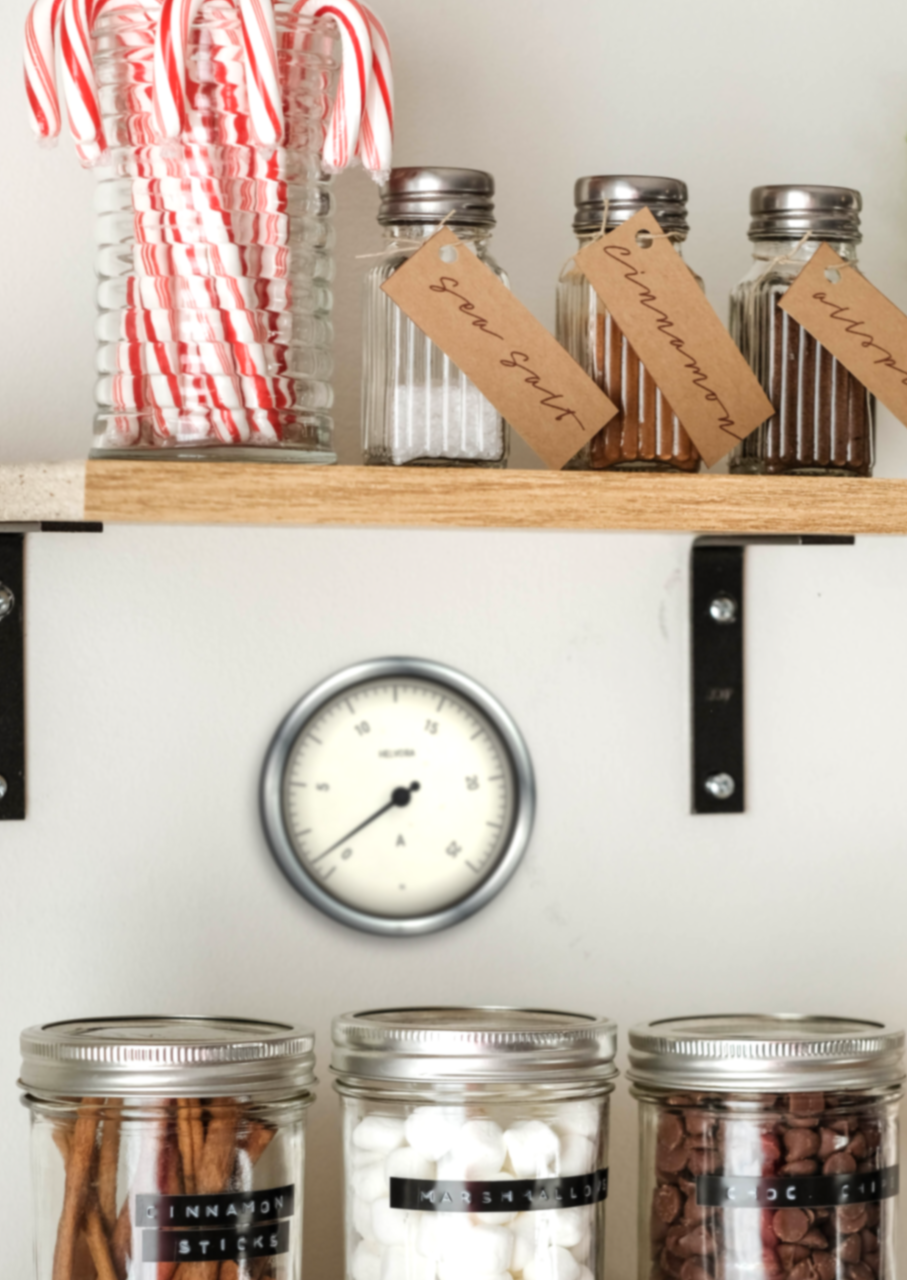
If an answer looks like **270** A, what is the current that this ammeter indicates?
**1** A
